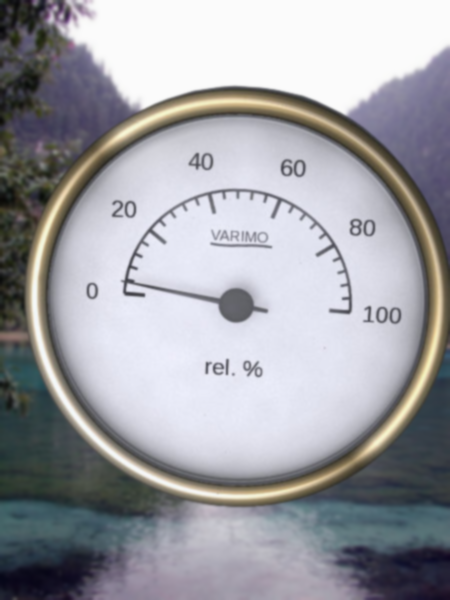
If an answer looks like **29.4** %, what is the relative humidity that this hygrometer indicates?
**4** %
